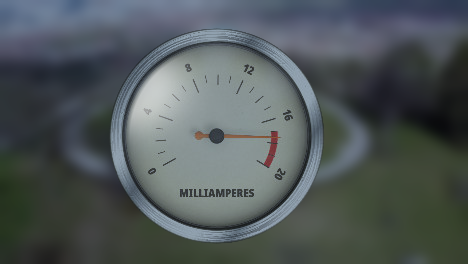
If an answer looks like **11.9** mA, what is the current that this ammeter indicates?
**17.5** mA
